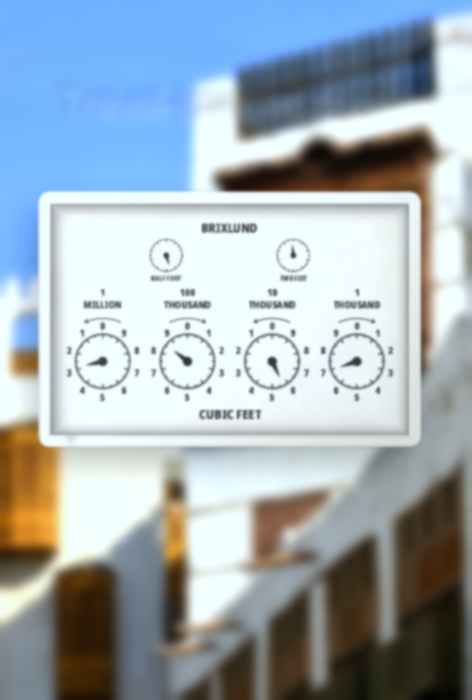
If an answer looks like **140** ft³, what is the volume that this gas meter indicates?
**285700** ft³
